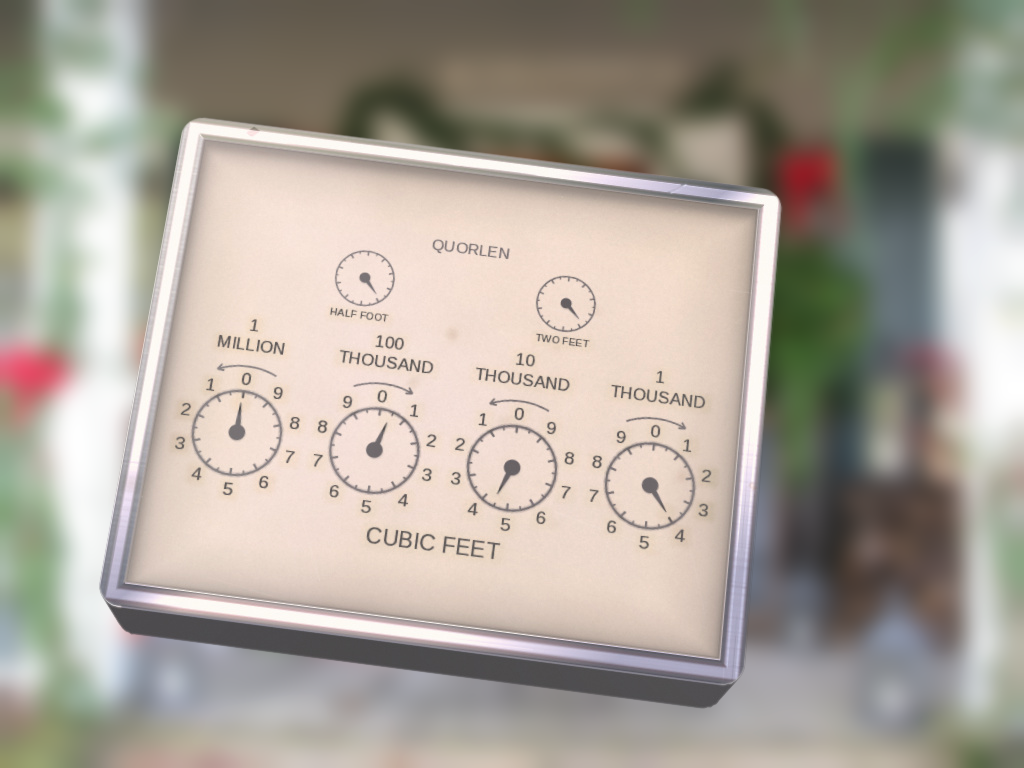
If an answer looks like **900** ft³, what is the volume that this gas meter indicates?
**4400** ft³
